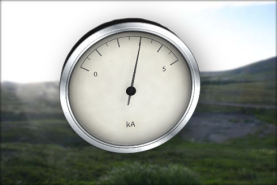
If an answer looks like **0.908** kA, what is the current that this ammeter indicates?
**3** kA
